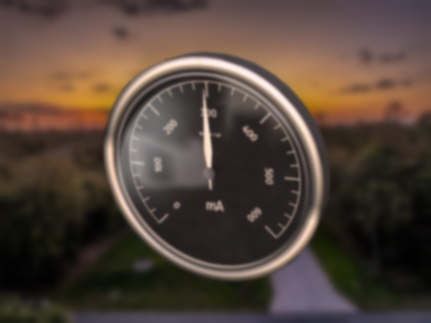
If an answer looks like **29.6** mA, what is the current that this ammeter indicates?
**300** mA
